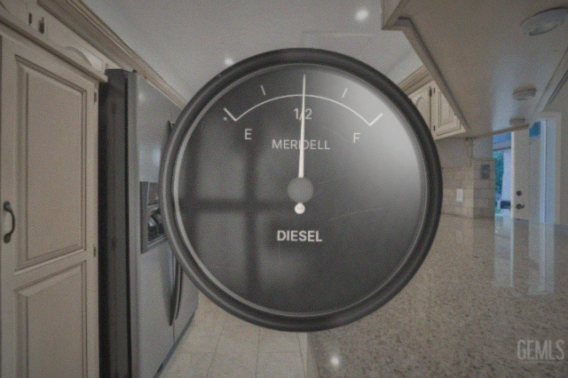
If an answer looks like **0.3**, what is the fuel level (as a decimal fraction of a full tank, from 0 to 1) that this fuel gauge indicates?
**0.5**
